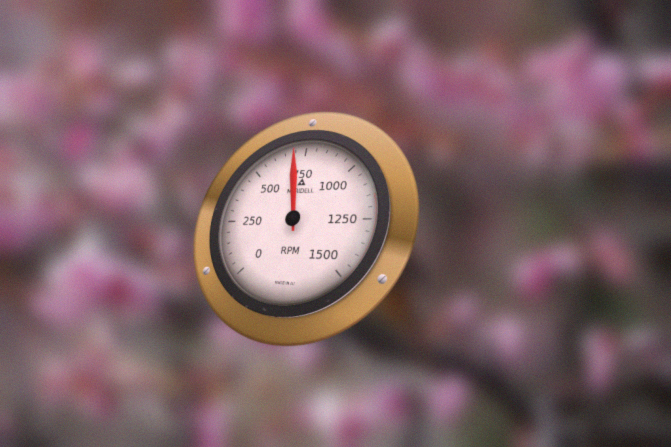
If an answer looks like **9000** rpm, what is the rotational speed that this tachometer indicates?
**700** rpm
